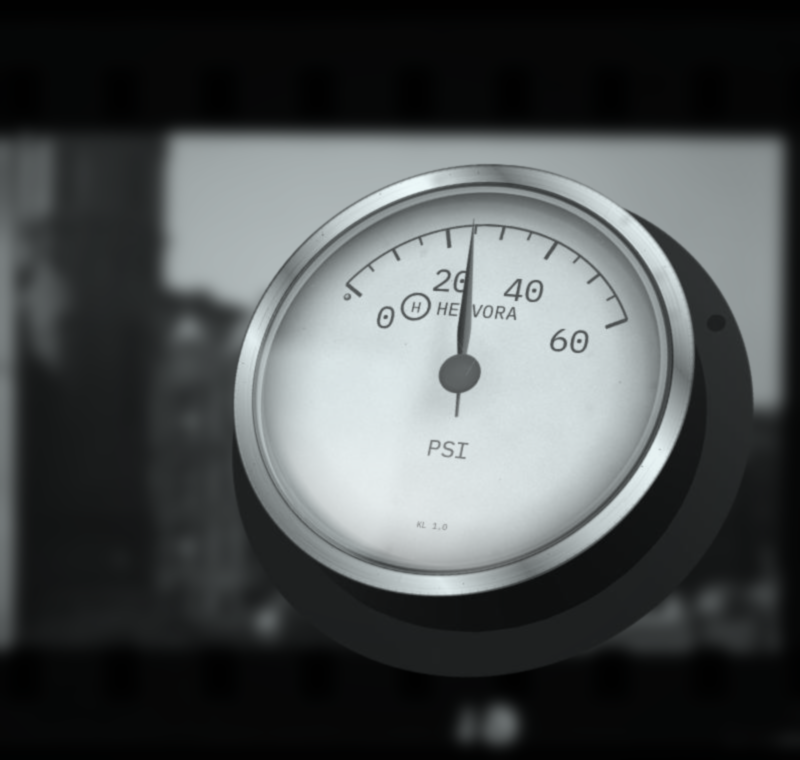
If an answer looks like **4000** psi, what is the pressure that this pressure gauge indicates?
**25** psi
